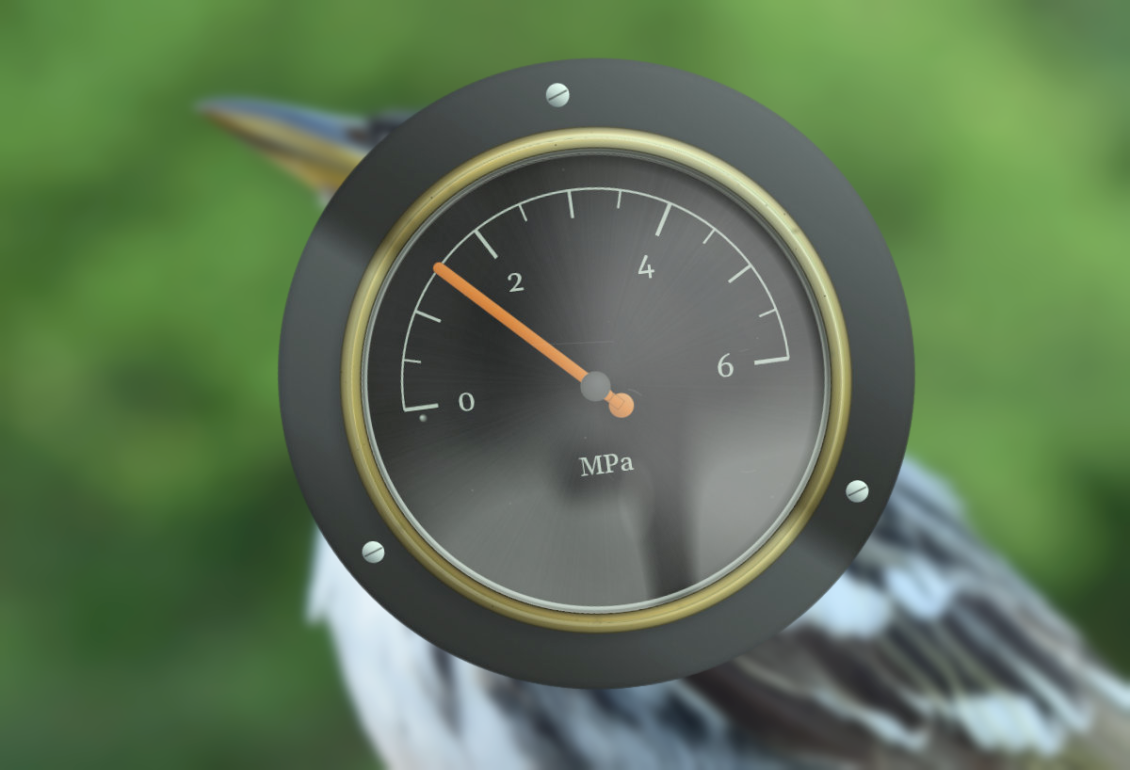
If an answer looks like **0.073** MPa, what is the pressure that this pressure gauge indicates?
**1.5** MPa
